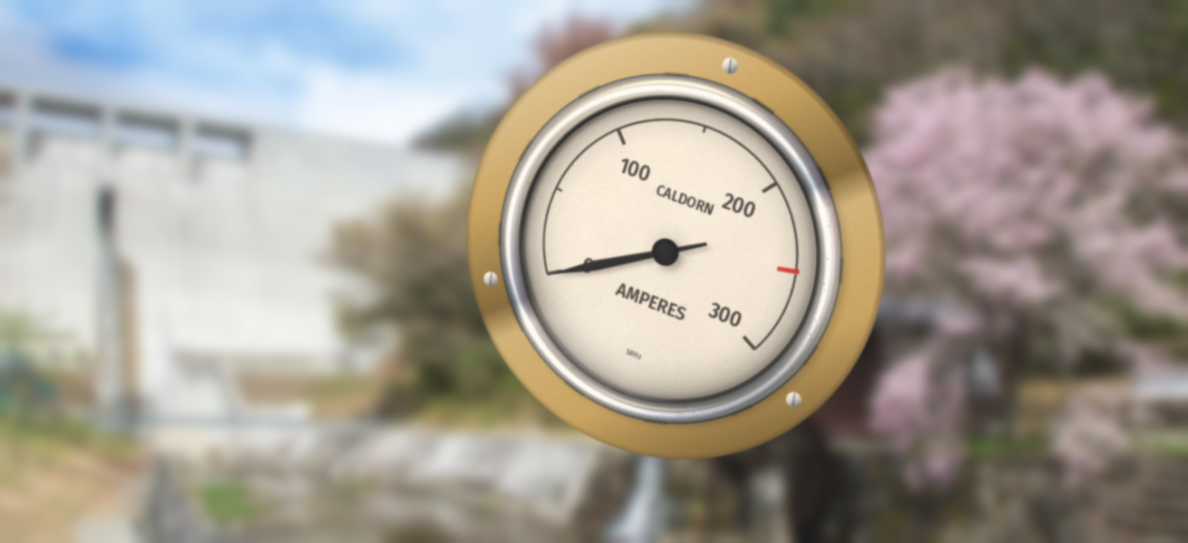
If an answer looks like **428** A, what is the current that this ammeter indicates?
**0** A
